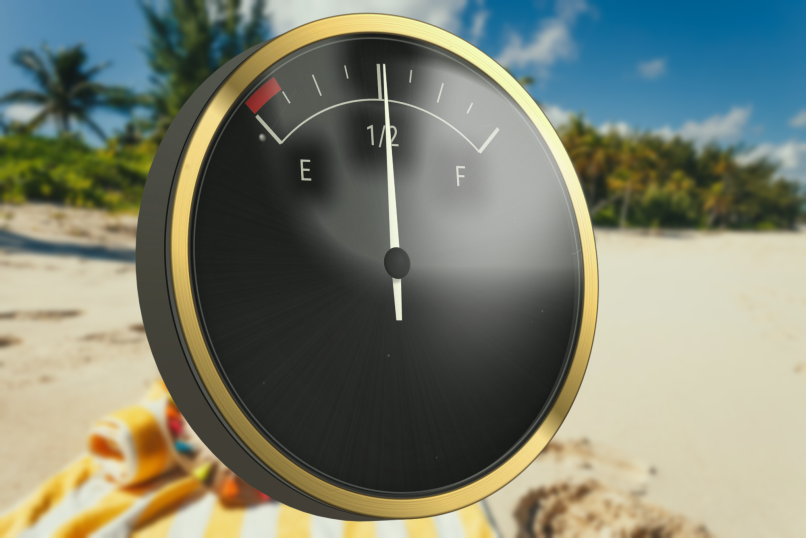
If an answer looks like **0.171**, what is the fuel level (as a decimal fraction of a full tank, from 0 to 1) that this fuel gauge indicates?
**0.5**
